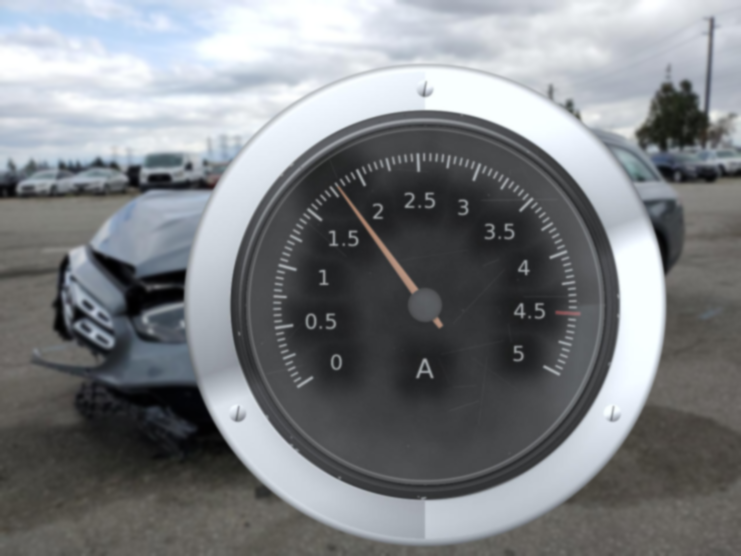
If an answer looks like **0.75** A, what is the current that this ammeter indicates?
**1.8** A
